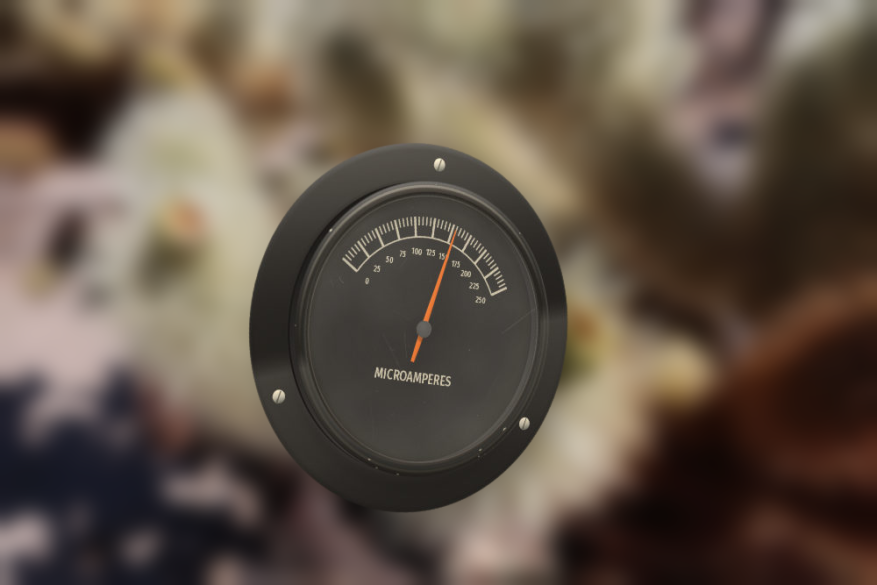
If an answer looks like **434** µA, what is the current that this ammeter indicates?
**150** µA
